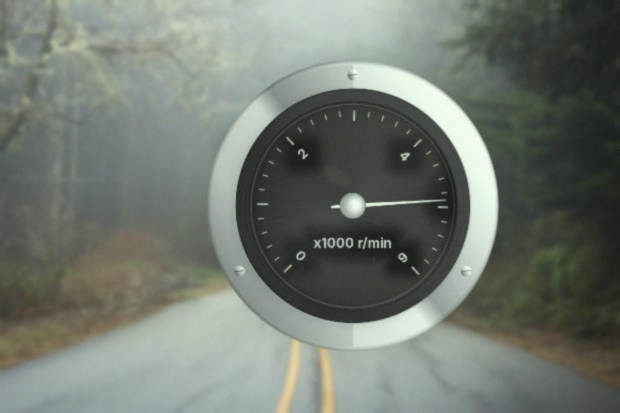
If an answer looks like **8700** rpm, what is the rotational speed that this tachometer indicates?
**4900** rpm
